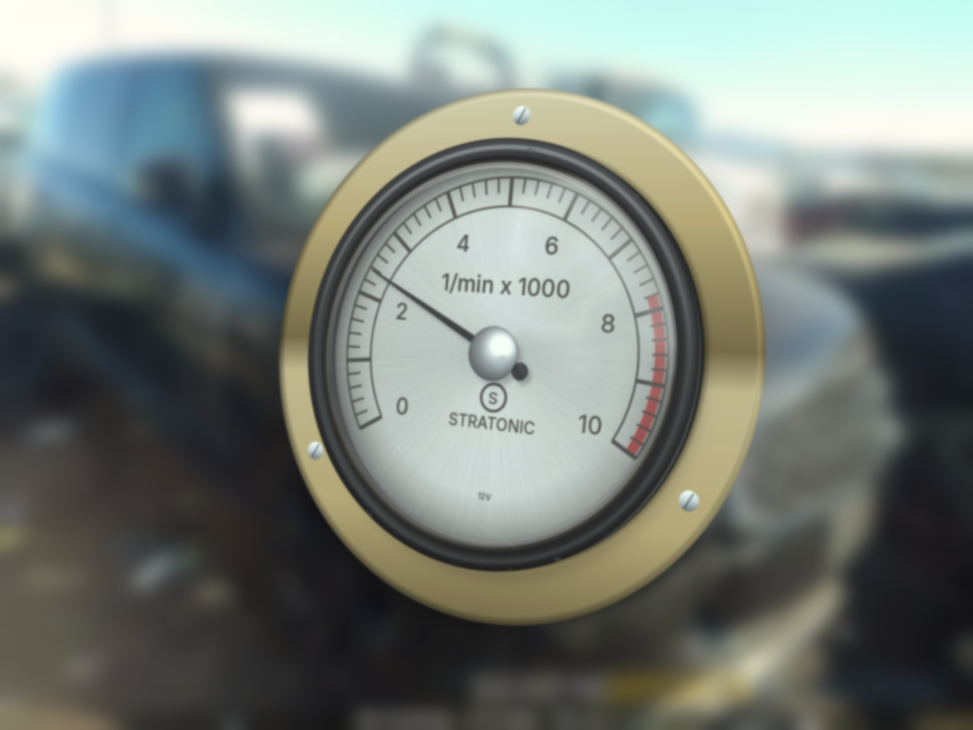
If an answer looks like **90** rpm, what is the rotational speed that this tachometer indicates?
**2400** rpm
